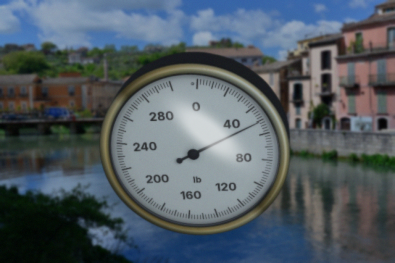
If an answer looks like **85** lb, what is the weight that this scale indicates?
**50** lb
